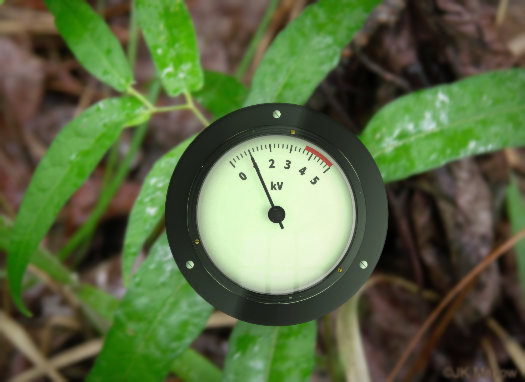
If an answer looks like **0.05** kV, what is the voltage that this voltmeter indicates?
**1** kV
